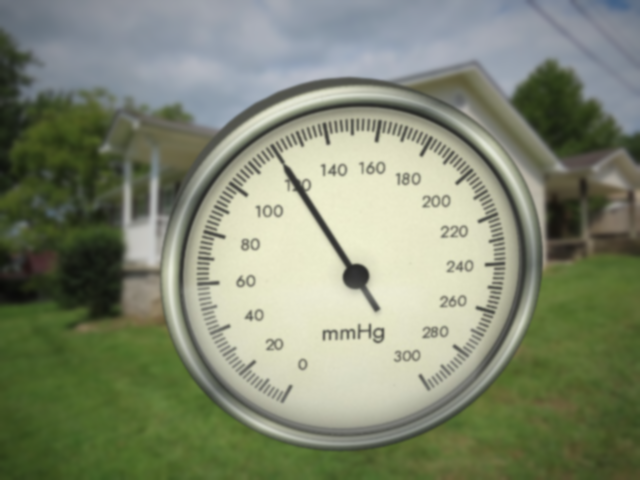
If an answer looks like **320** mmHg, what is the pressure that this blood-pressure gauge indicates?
**120** mmHg
